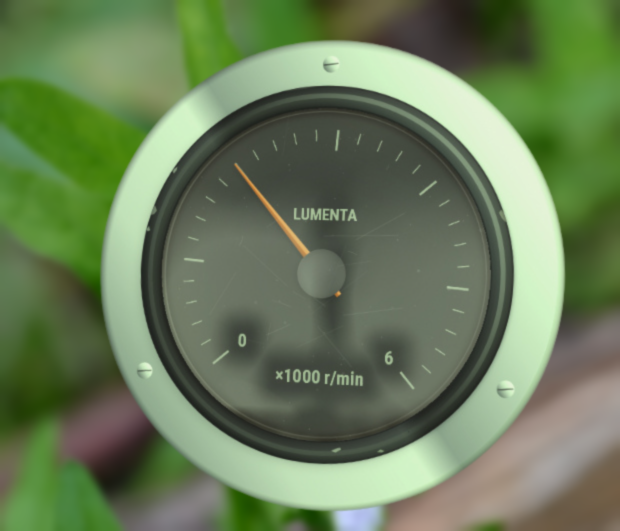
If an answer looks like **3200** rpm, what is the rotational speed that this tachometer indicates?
**2000** rpm
